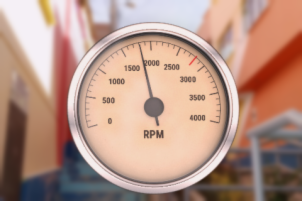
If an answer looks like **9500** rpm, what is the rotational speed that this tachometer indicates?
**1800** rpm
